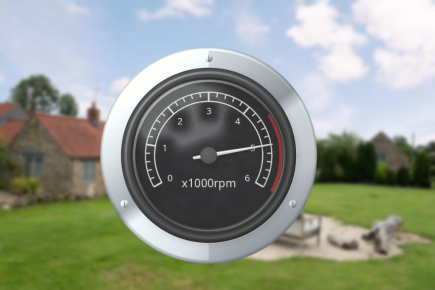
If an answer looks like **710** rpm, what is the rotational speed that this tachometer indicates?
**5000** rpm
